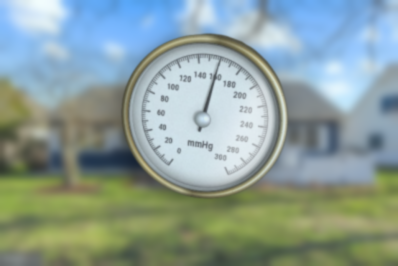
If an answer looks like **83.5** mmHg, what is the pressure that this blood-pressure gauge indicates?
**160** mmHg
